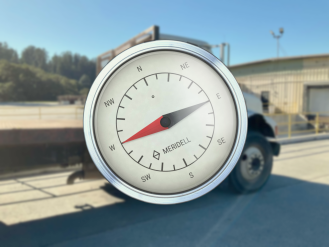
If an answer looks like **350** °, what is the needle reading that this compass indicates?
**270** °
